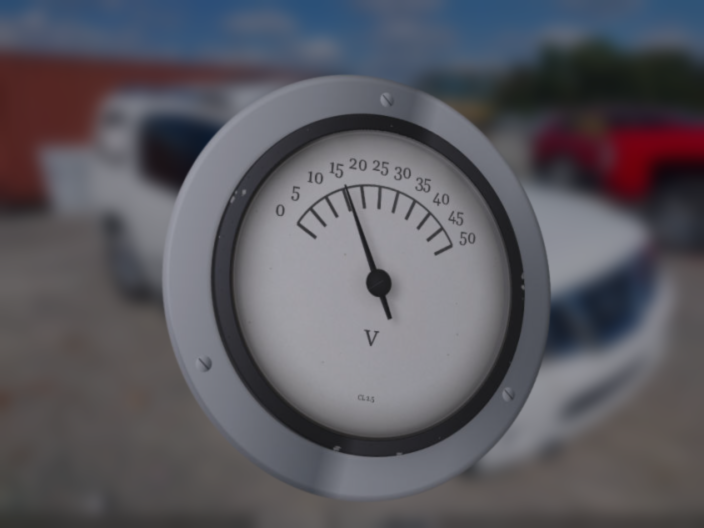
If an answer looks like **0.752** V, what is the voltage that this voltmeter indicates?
**15** V
